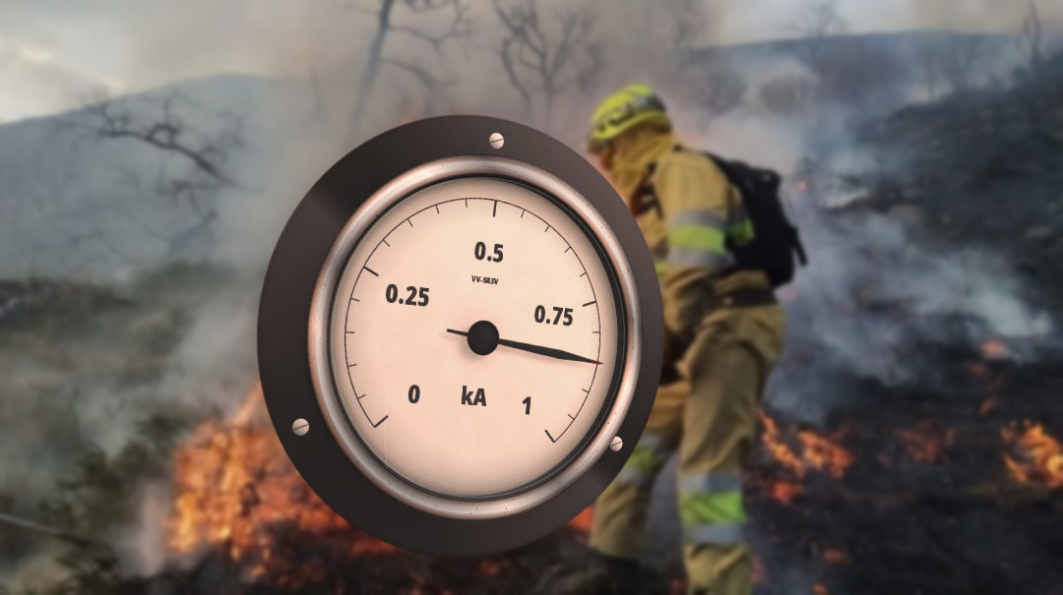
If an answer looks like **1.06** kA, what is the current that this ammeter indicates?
**0.85** kA
